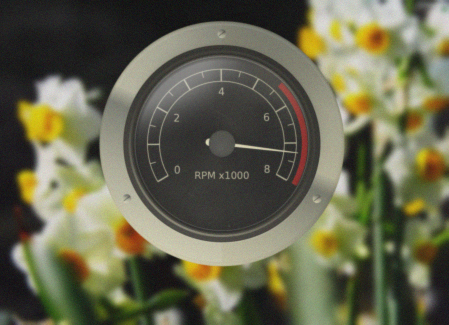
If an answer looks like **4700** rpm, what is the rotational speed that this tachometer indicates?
**7250** rpm
